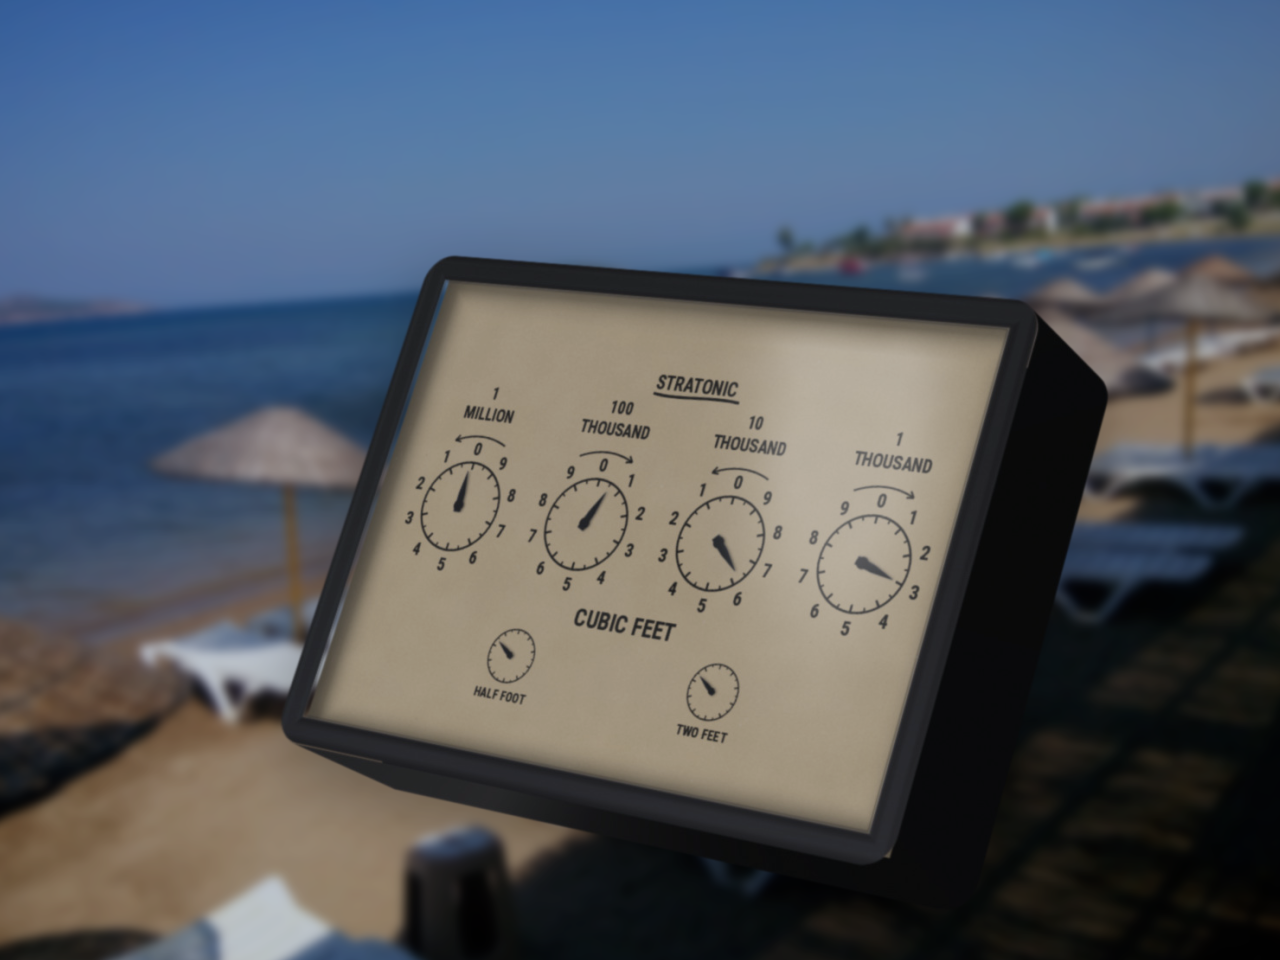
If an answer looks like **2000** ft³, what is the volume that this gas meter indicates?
**6300** ft³
